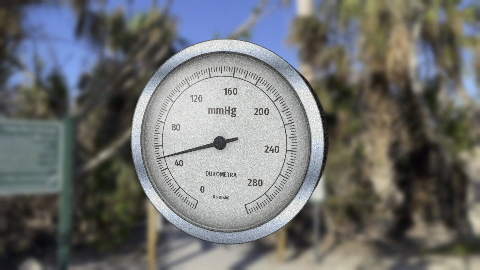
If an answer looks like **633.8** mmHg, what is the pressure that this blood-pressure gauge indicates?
**50** mmHg
